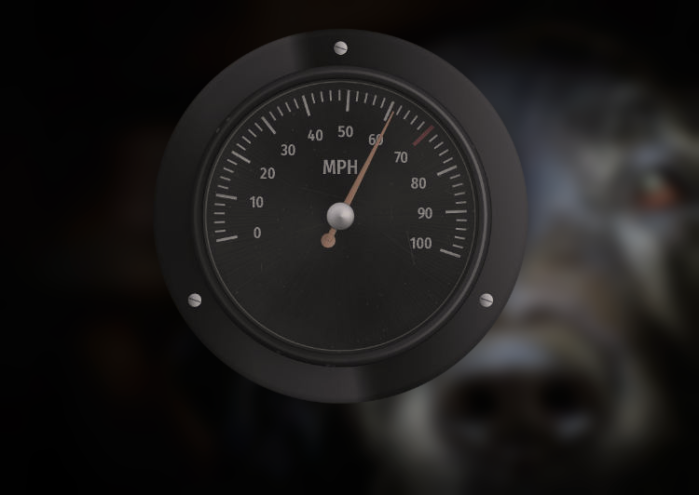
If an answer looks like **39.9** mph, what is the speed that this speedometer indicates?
**61** mph
